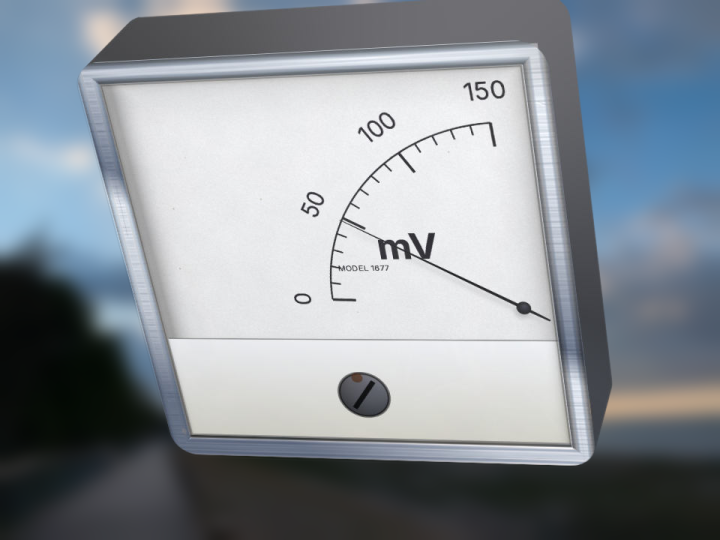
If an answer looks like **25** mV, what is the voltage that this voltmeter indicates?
**50** mV
